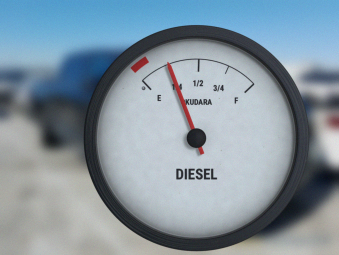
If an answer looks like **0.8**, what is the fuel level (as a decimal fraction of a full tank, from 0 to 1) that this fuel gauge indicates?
**0.25**
